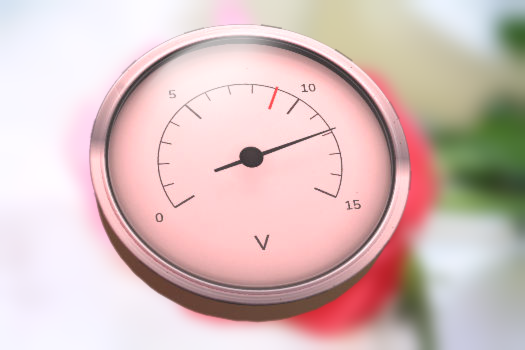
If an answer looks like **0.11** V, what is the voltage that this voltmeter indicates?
**12** V
